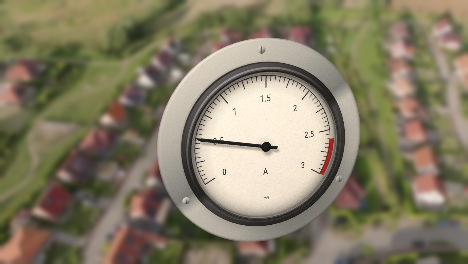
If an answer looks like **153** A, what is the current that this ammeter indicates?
**0.5** A
